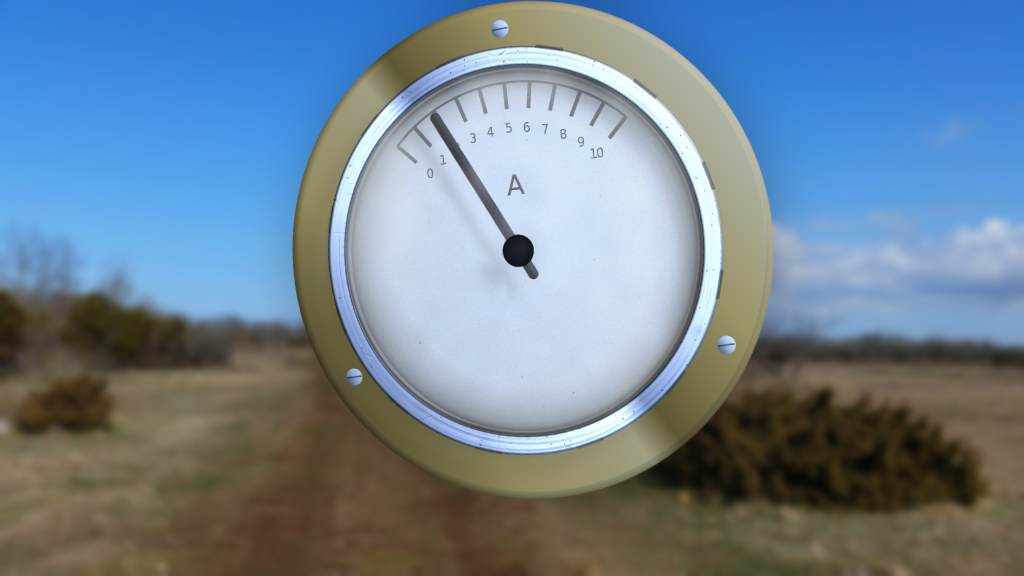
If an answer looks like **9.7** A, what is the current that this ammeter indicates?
**2** A
